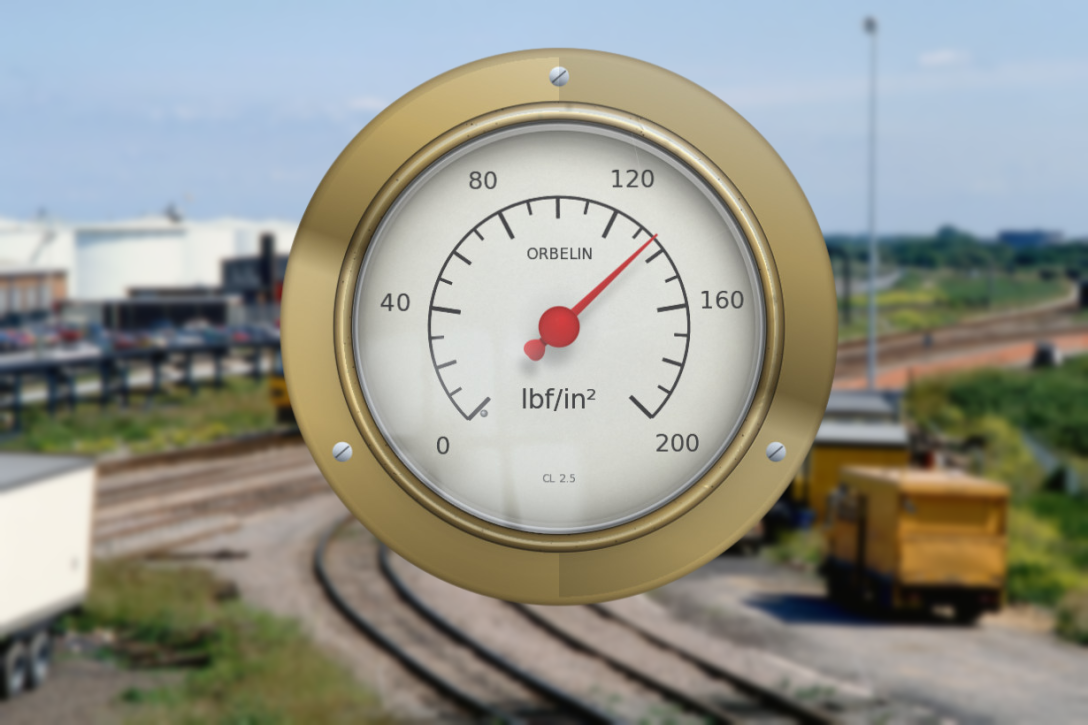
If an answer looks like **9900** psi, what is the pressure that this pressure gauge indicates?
**135** psi
